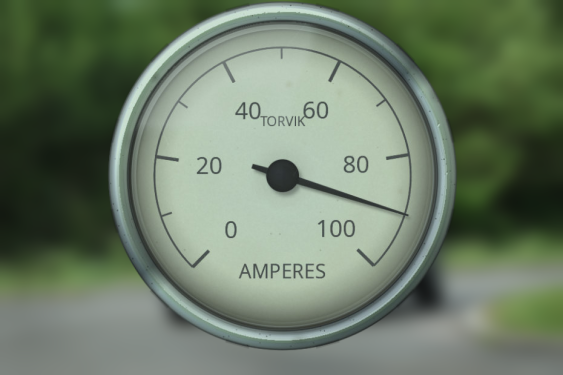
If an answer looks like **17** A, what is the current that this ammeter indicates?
**90** A
